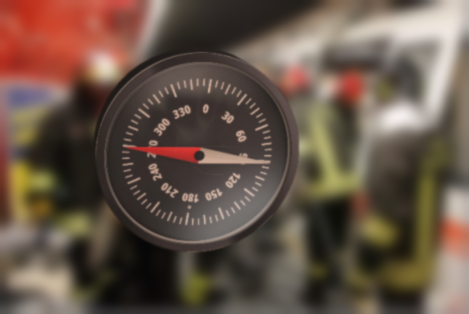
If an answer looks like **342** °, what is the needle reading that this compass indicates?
**270** °
